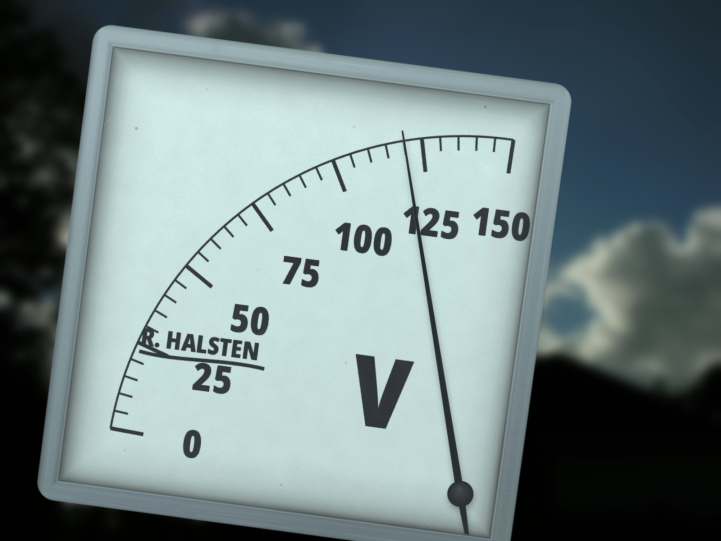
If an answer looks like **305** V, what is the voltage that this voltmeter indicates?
**120** V
